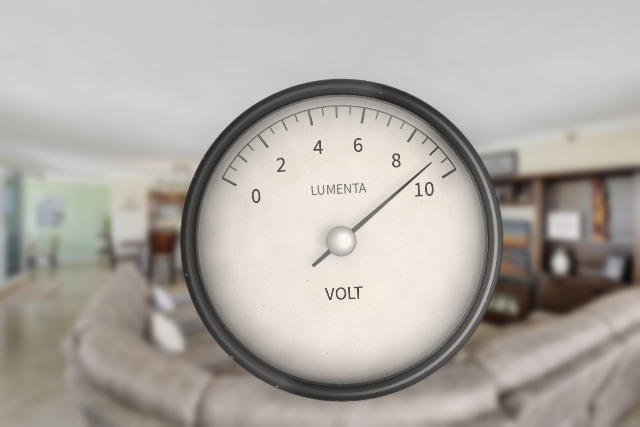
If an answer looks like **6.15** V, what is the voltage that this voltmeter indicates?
**9.25** V
